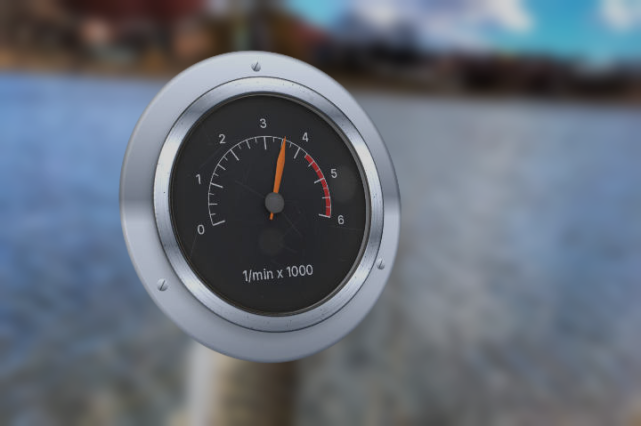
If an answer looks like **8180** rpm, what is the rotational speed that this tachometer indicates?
**3500** rpm
